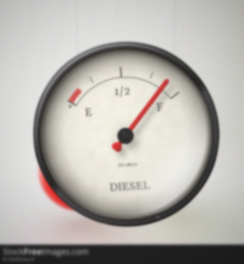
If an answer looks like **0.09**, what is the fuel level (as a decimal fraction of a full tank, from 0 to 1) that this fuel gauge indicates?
**0.875**
